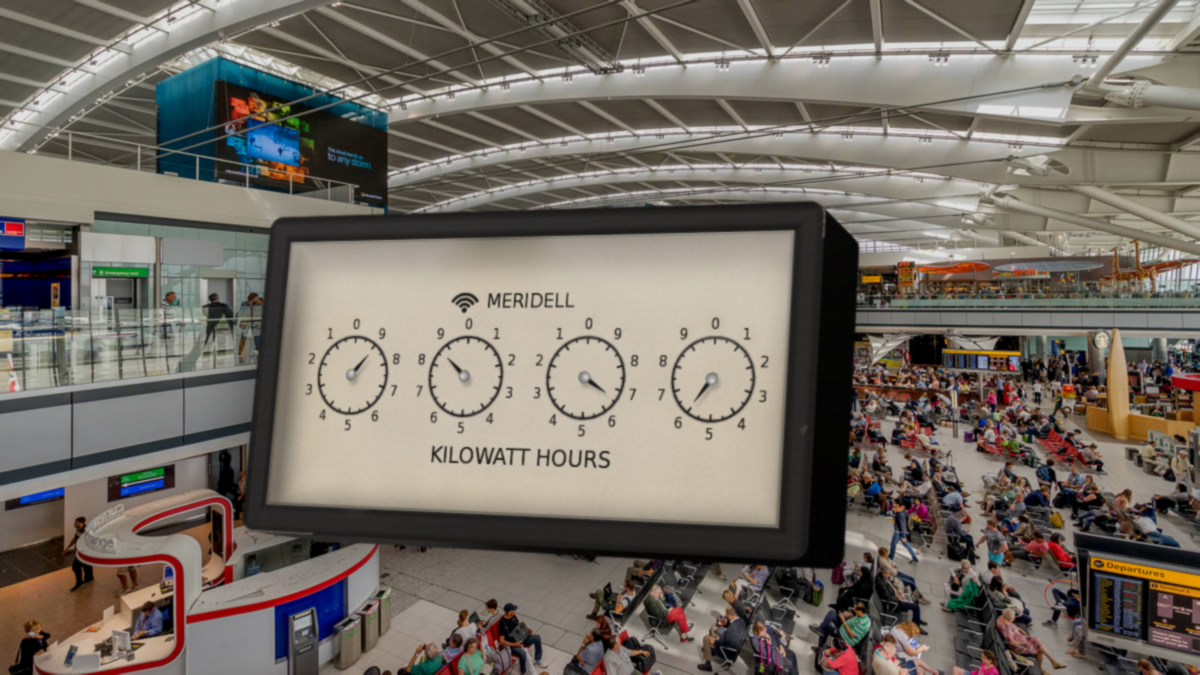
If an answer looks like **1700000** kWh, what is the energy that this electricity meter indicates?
**8866** kWh
